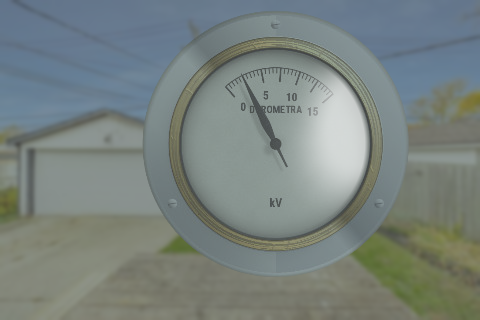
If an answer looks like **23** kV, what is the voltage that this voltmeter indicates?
**2.5** kV
